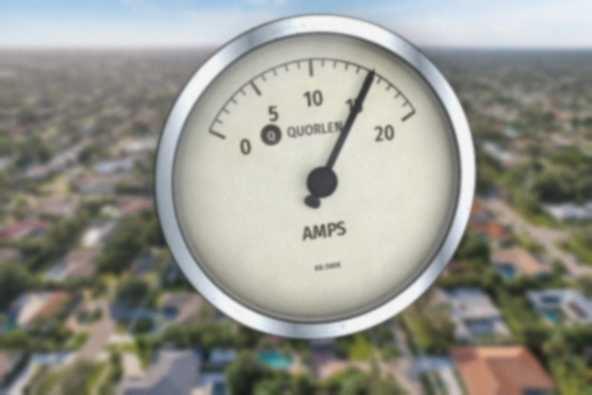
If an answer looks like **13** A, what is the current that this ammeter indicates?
**15** A
